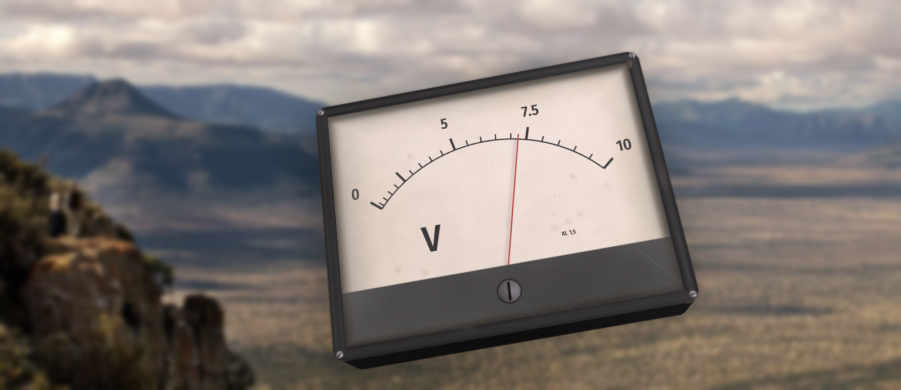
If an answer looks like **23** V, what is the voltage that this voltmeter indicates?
**7.25** V
